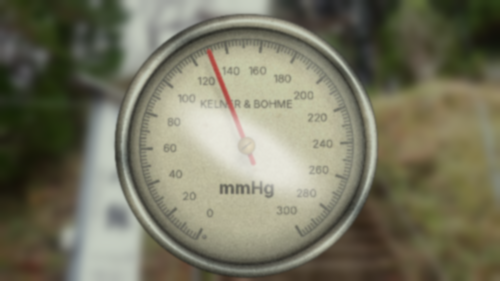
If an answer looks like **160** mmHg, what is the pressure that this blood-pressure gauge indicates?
**130** mmHg
